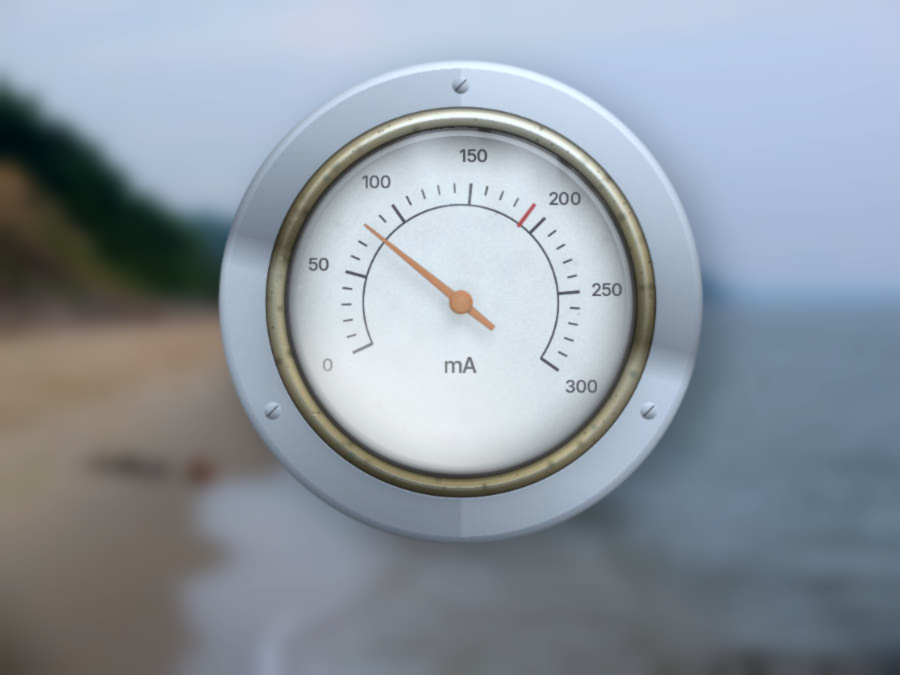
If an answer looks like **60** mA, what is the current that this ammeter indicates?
**80** mA
